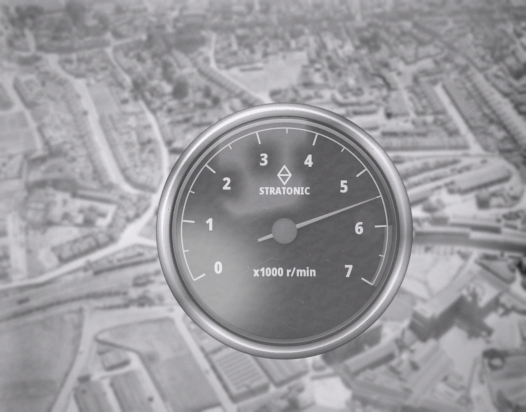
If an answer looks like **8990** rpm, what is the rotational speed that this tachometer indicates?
**5500** rpm
